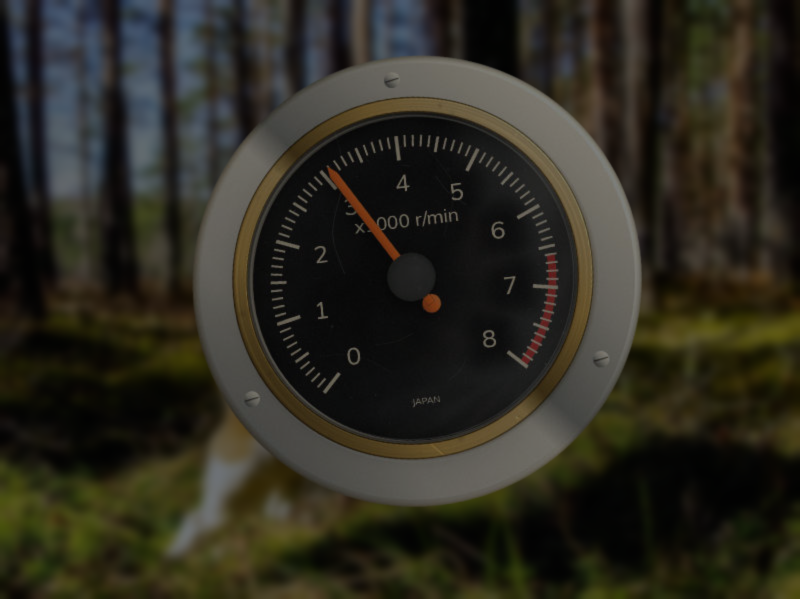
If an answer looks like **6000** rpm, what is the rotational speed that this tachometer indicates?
**3100** rpm
